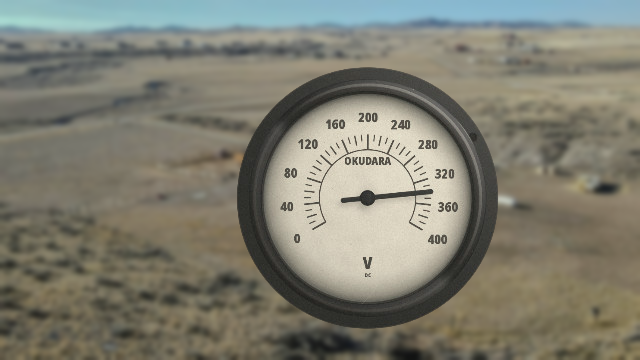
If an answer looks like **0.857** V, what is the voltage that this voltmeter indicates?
**340** V
